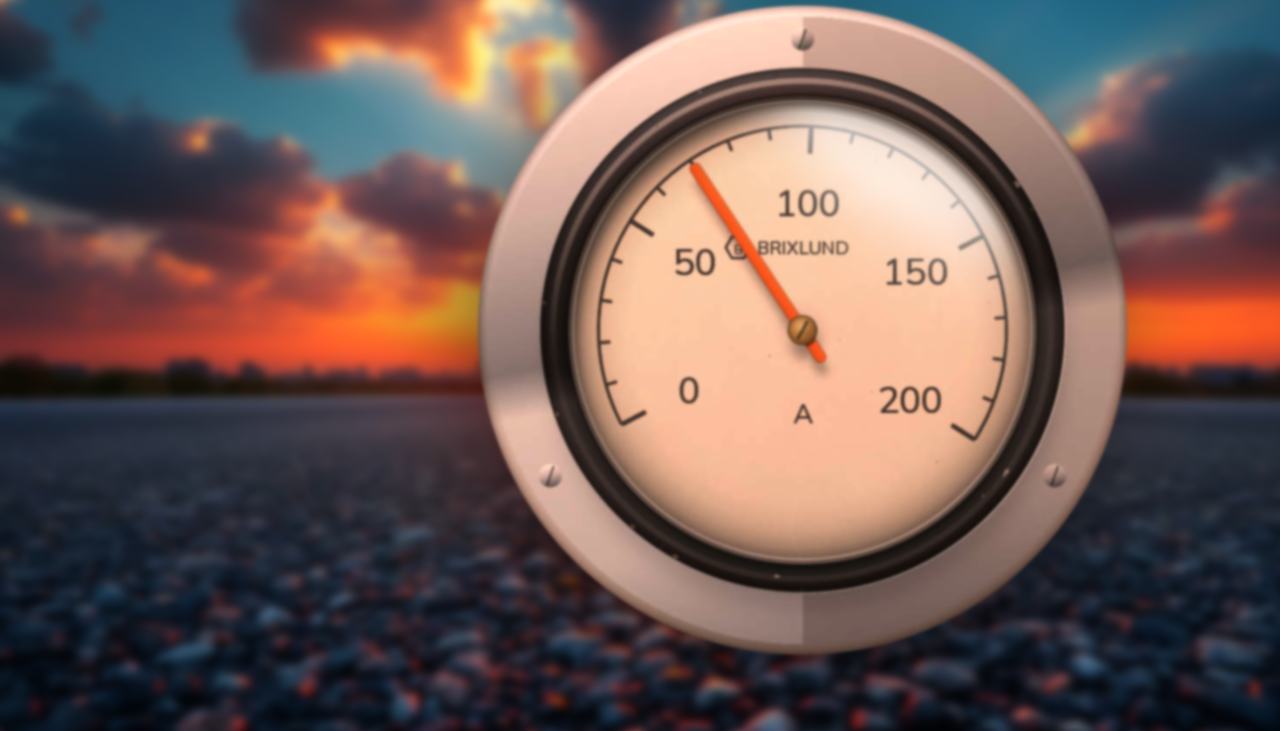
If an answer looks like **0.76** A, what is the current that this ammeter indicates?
**70** A
